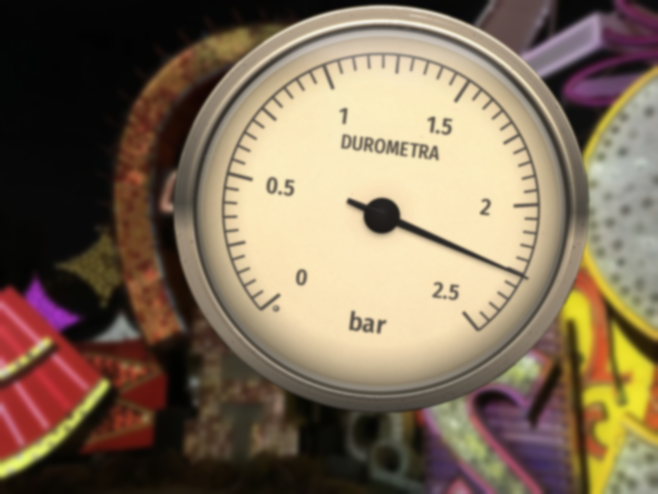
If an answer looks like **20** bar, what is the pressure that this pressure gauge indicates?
**2.25** bar
